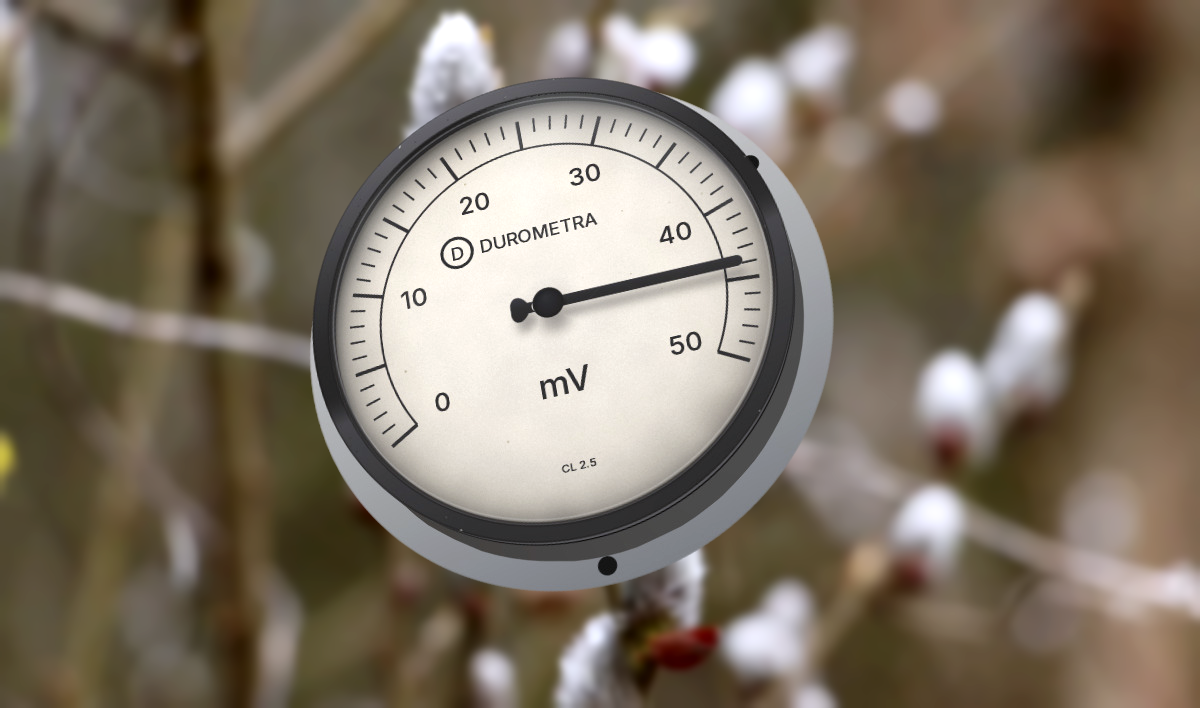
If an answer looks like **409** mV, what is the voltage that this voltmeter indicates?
**44** mV
